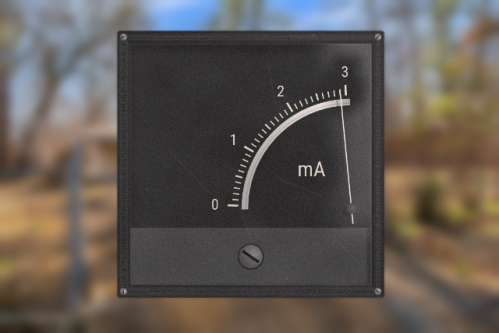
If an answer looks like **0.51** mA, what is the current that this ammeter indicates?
**2.9** mA
